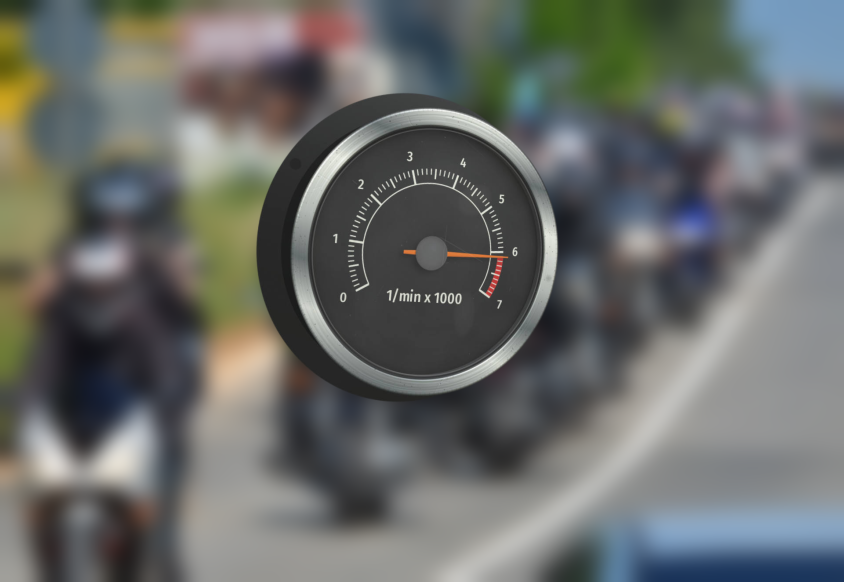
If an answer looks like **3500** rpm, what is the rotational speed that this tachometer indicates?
**6100** rpm
